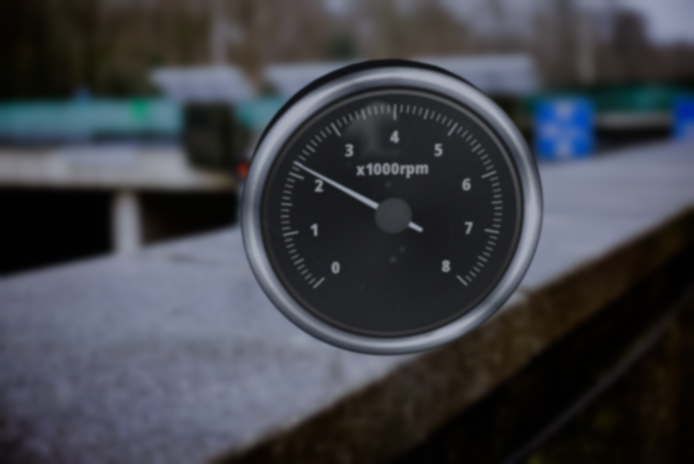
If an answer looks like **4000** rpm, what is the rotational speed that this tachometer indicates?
**2200** rpm
